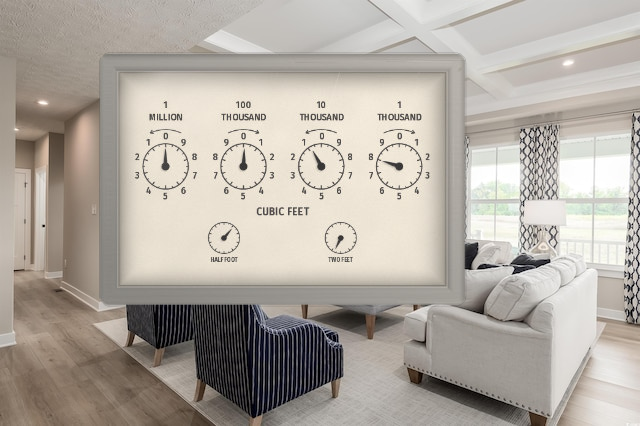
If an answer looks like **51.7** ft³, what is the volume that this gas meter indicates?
**800** ft³
